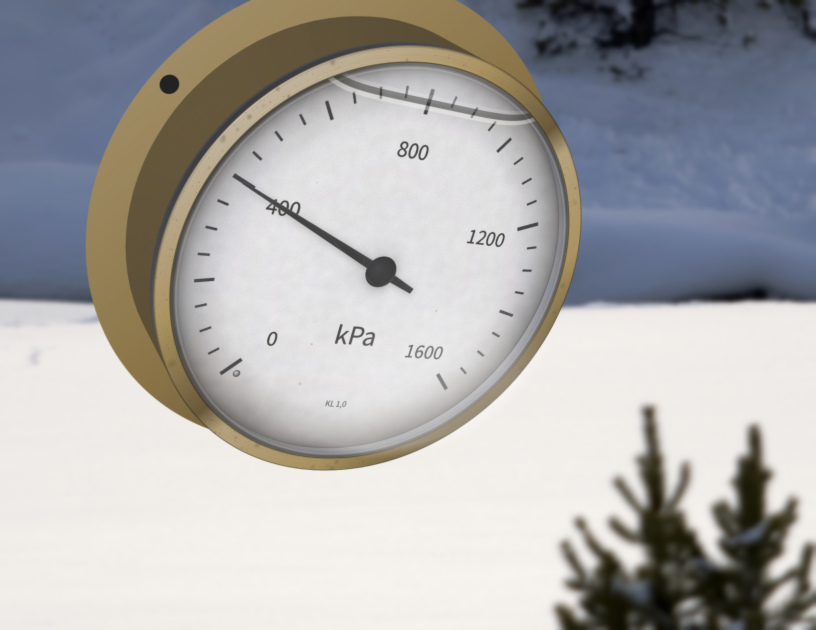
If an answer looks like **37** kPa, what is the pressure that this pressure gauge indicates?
**400** kPa
